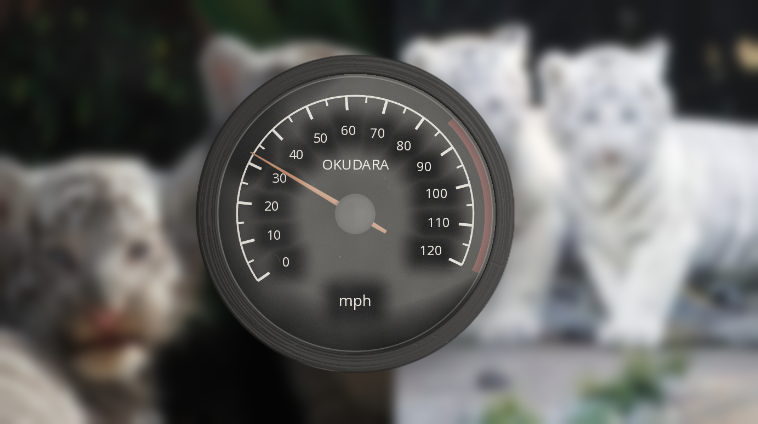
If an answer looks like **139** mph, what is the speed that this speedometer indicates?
**32.5** mph
